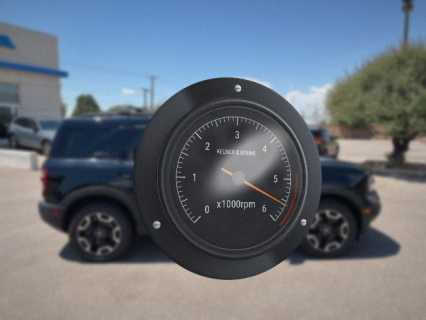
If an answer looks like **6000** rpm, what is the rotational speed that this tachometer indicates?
**5600** rpm
